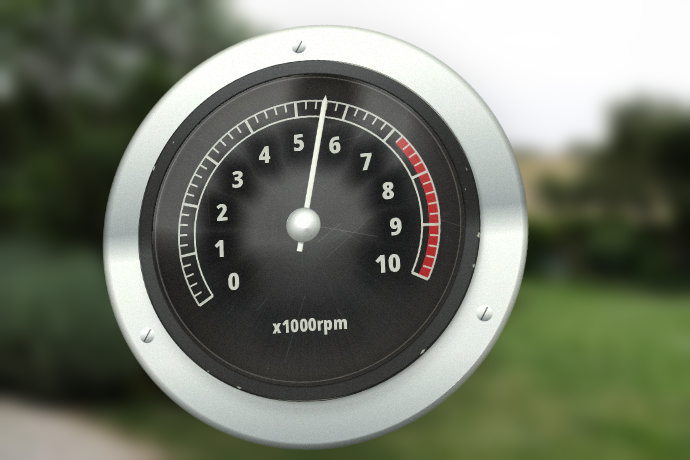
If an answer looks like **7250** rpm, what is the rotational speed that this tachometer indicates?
**5600** rpm
